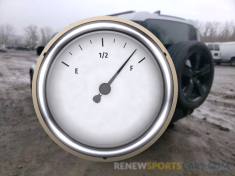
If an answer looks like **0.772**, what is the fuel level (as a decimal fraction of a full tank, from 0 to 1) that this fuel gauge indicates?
**0.875**
